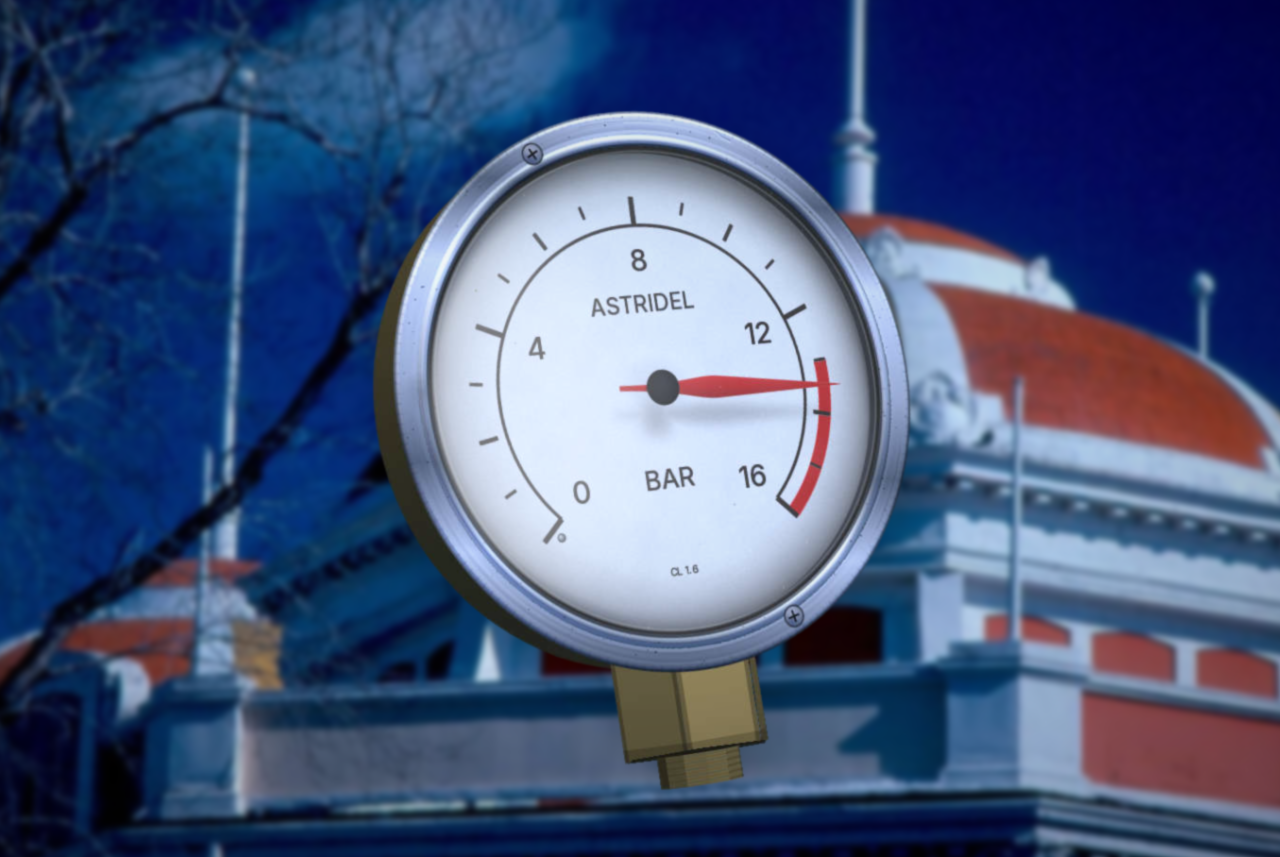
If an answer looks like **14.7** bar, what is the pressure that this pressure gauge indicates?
**13.5** bar
